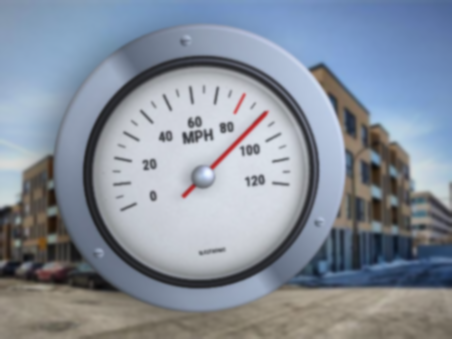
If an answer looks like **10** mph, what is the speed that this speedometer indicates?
**90** mph
